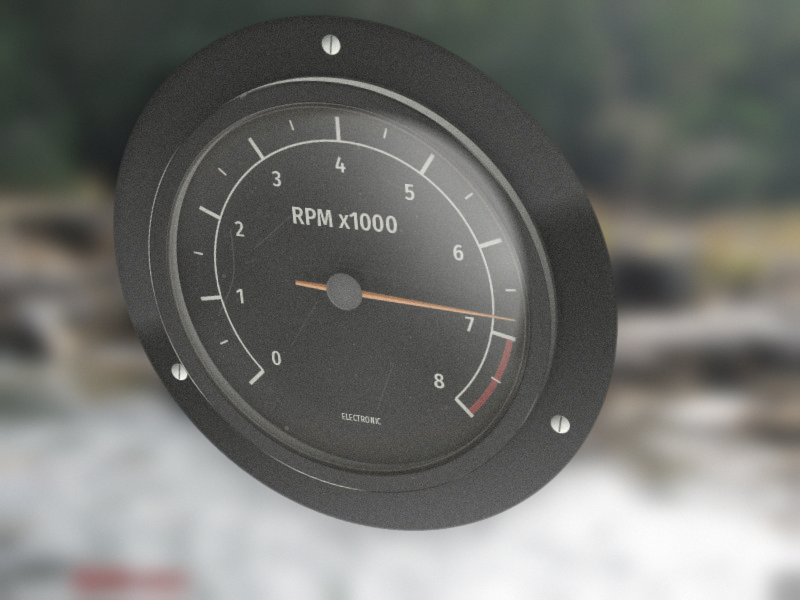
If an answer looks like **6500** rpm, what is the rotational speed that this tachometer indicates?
**6750** rpm
